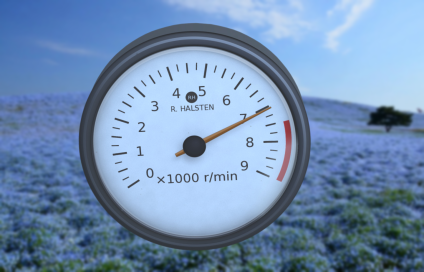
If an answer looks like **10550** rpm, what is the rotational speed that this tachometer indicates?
**7000** rpm
